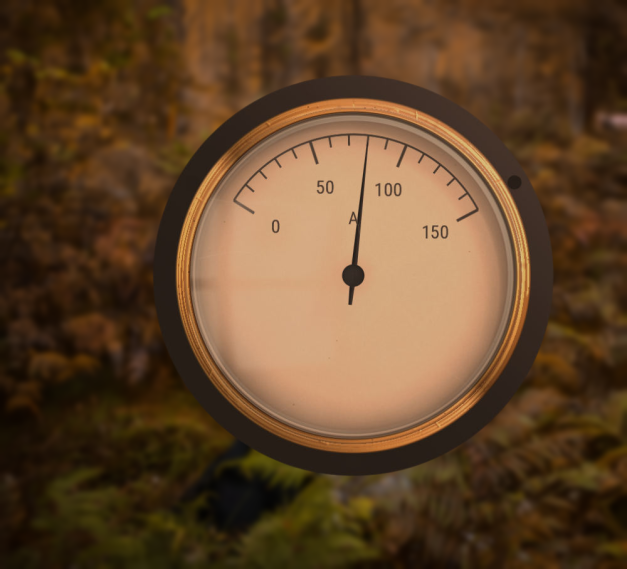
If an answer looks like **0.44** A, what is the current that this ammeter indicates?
**80** A
